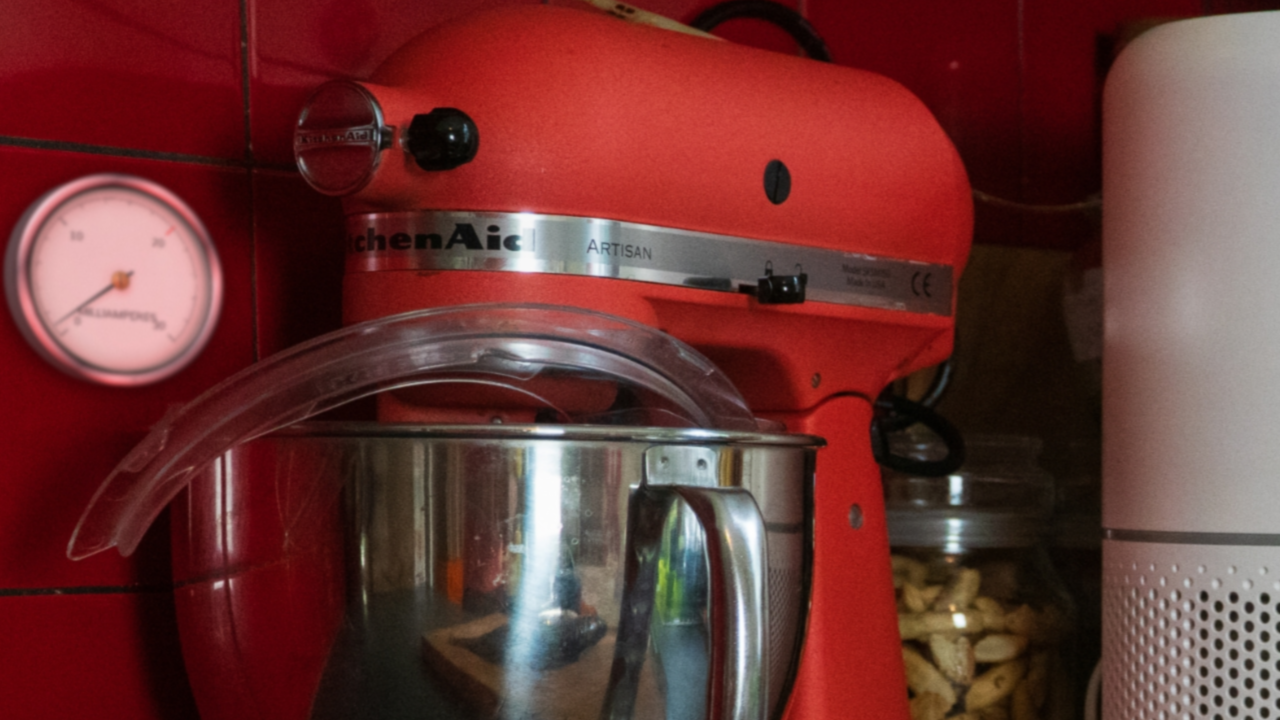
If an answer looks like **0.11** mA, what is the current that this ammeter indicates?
**1** mA
